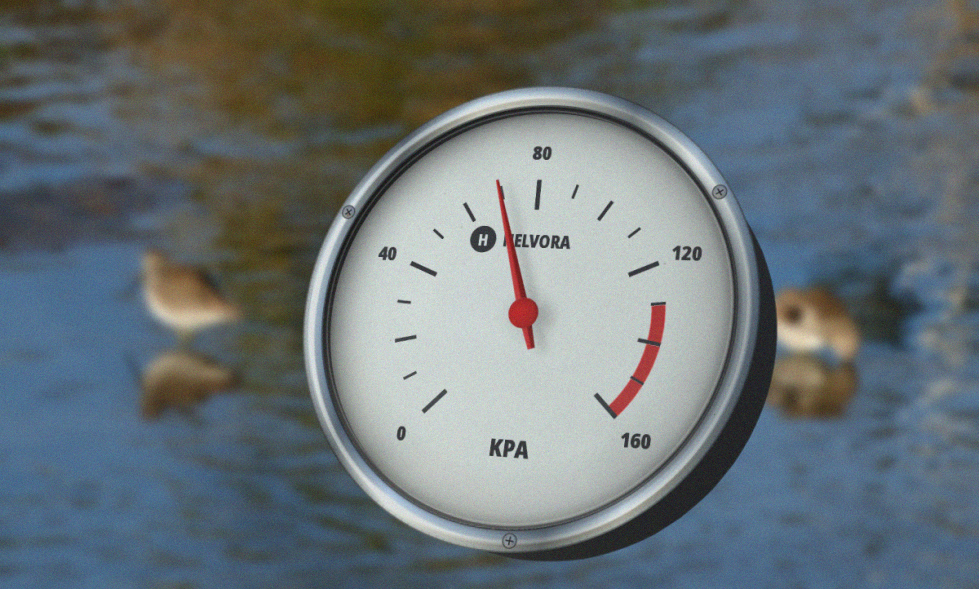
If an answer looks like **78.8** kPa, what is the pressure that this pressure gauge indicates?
**70** kPa
